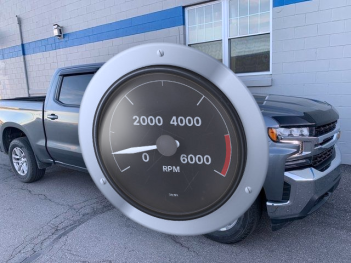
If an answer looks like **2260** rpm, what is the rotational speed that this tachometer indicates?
**500** rpm
